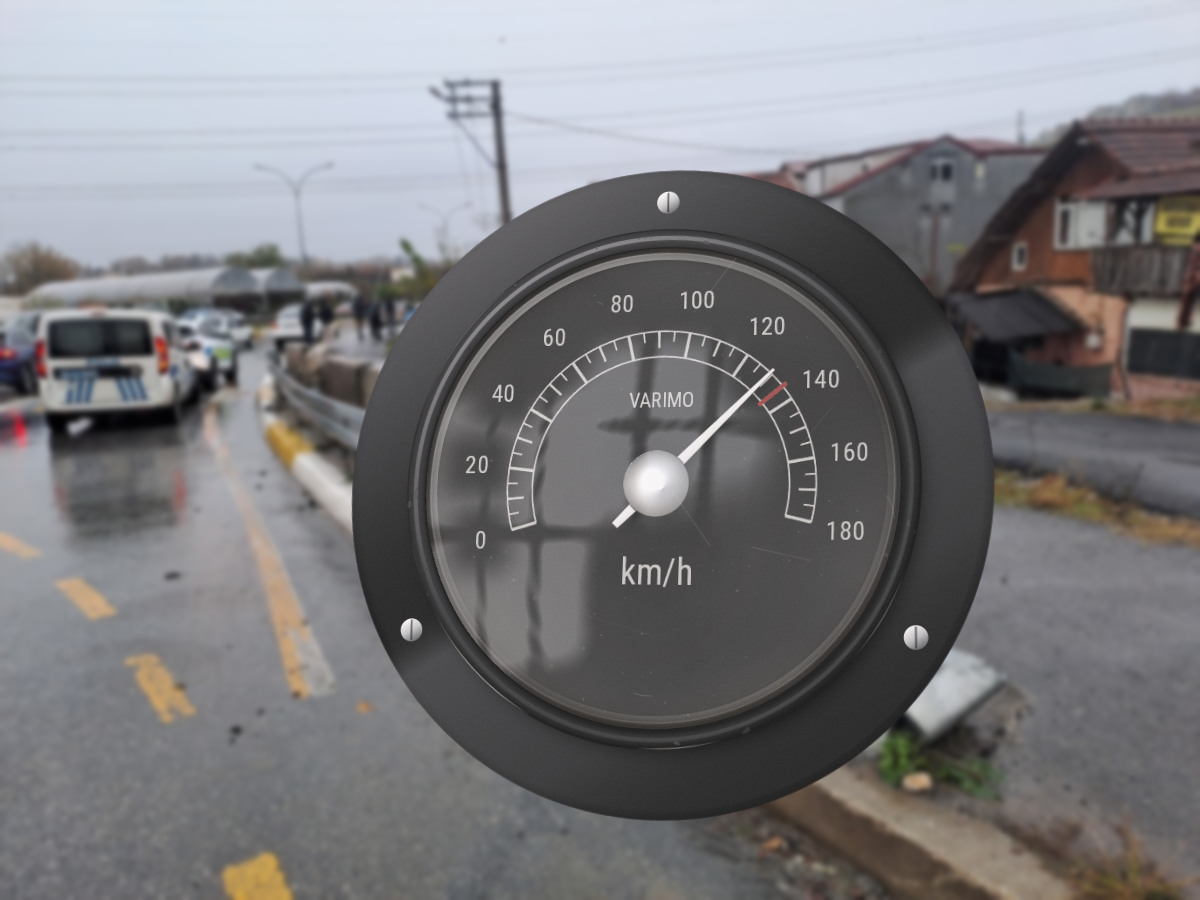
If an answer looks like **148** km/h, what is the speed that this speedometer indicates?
**130** km/h
